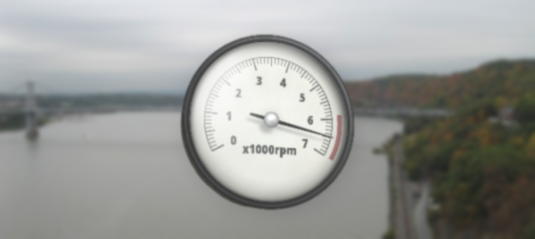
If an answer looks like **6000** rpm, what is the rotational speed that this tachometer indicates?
**6500** rpm
